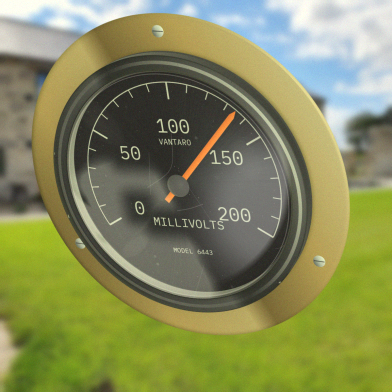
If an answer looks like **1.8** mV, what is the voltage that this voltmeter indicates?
**135** mV
